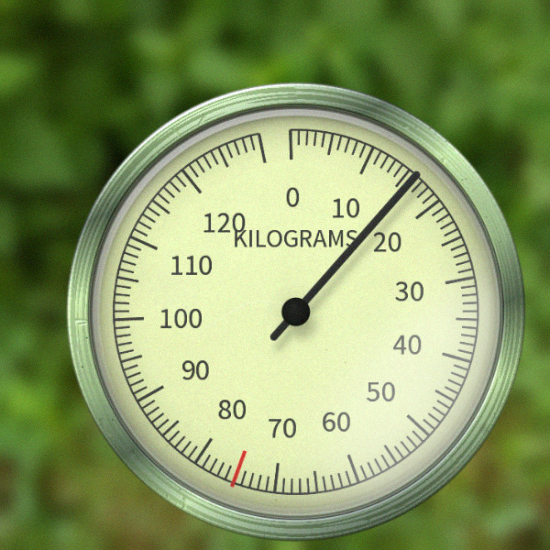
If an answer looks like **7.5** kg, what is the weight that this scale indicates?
**16** kg
